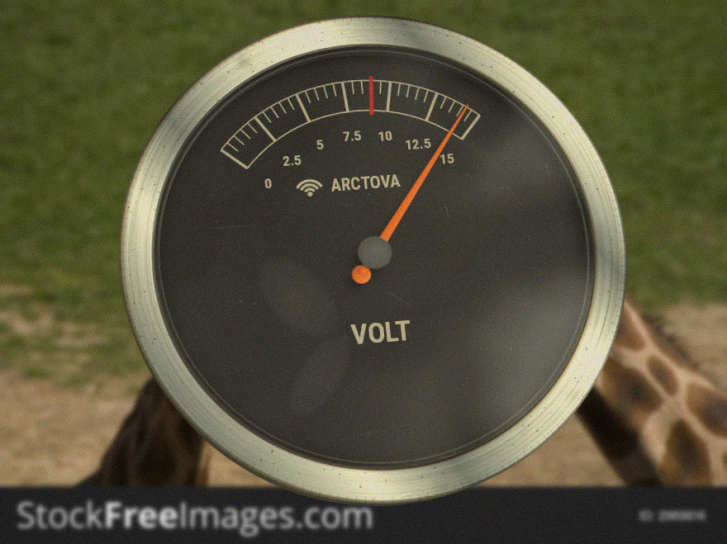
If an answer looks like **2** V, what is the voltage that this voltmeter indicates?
**14.25** V
